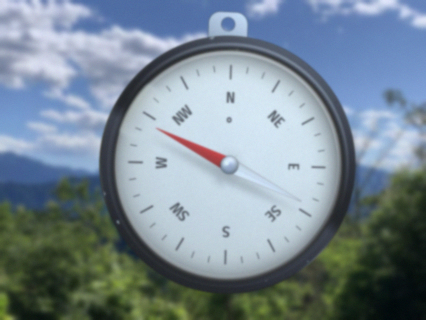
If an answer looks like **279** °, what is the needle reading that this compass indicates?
**295** °
